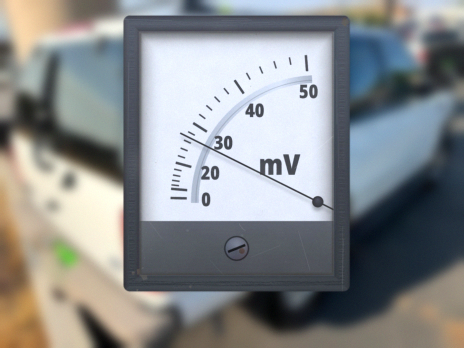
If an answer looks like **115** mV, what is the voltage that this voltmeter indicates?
**27** mV
